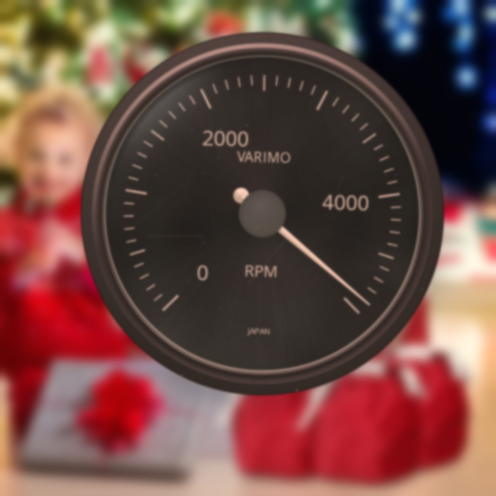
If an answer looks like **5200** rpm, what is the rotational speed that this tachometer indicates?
**4900** rpm
